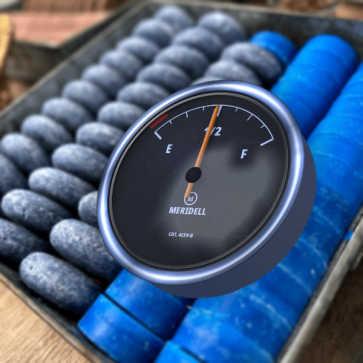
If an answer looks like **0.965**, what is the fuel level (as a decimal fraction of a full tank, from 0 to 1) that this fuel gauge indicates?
**0.5**
